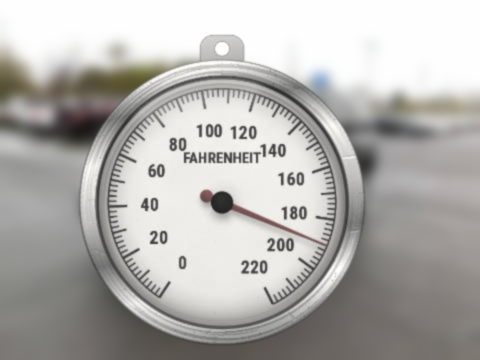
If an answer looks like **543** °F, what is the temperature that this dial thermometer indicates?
**190** °F
